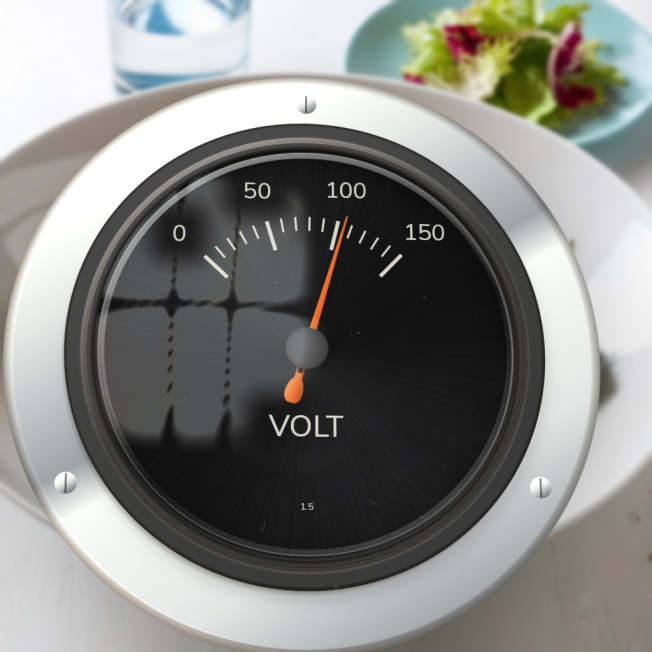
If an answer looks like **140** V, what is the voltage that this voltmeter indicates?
**105** V
